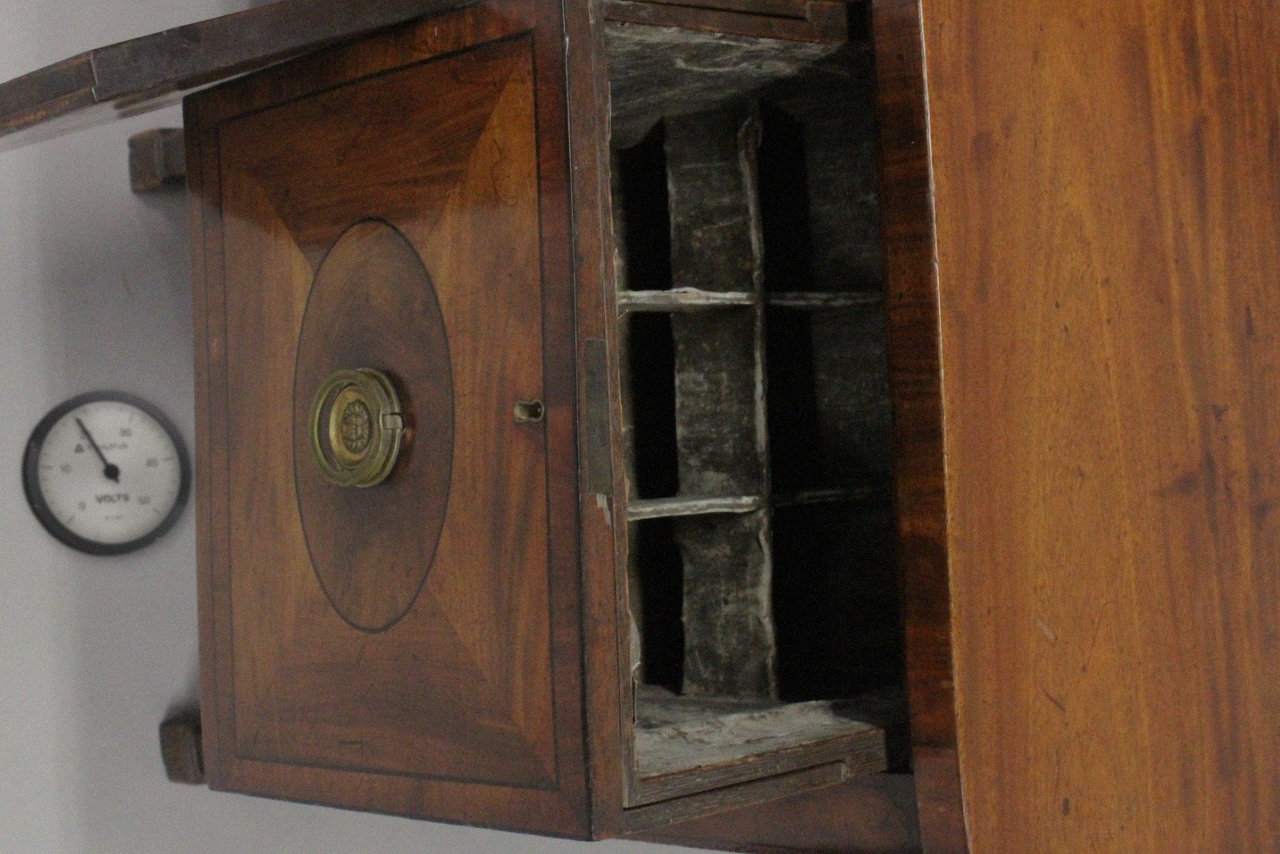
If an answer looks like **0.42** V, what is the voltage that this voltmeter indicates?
**20** V
